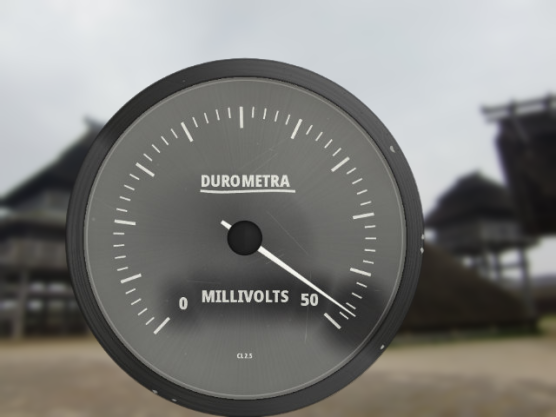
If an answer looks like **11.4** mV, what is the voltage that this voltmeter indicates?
**48.5** mV
